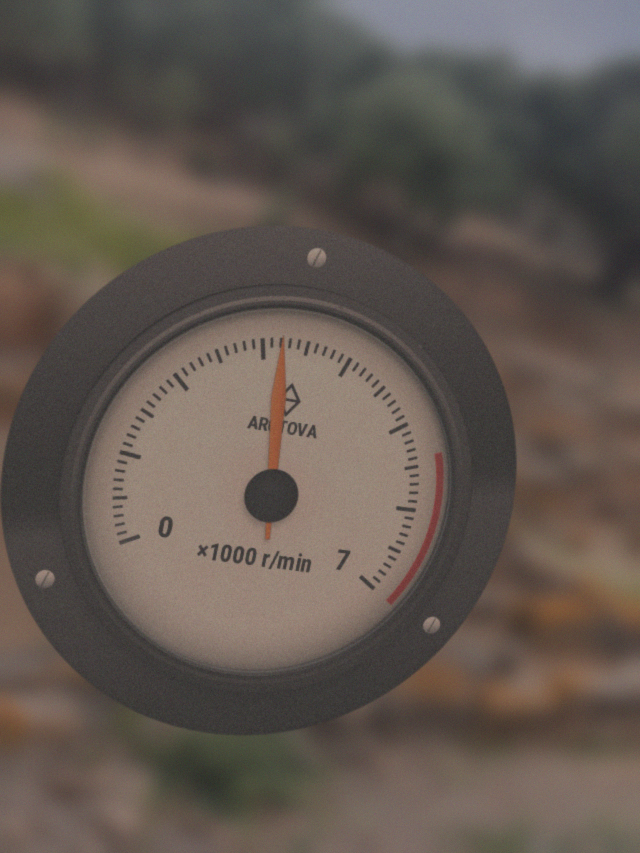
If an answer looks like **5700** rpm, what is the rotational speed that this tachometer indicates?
**3200** rpm
